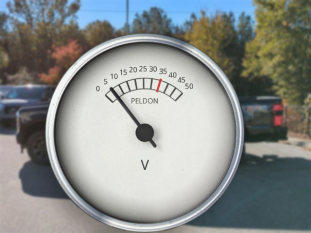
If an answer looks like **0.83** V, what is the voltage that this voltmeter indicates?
**5** V
